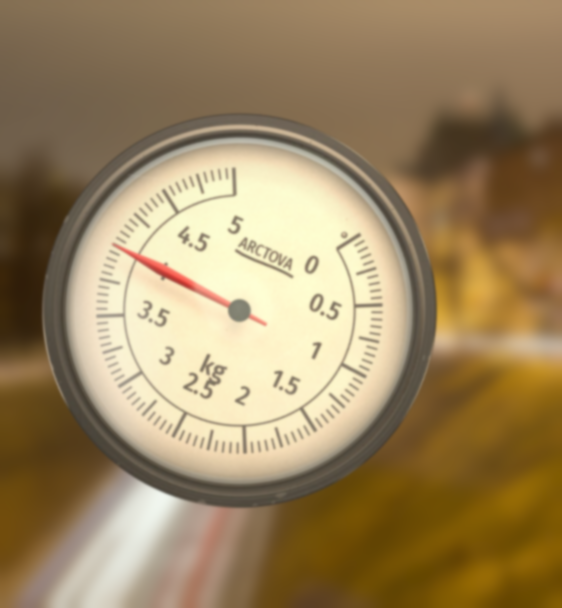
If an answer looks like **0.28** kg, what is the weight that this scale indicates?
**4** kg
